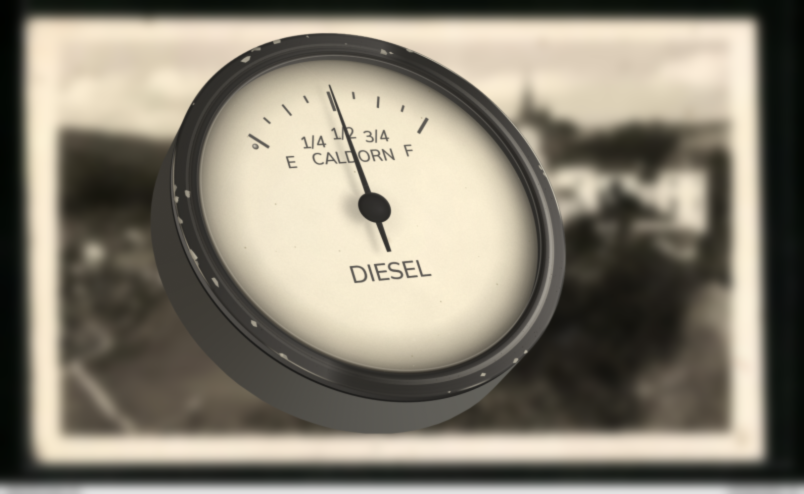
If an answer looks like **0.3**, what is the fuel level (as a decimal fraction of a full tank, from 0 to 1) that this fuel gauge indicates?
**0.5**
